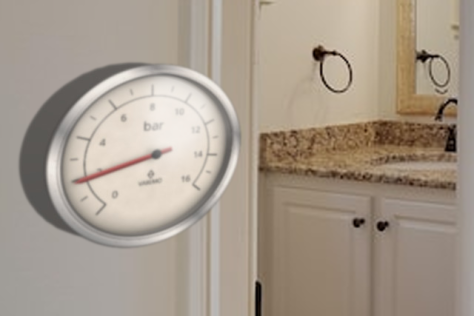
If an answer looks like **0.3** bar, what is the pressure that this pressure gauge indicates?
**2** bar
